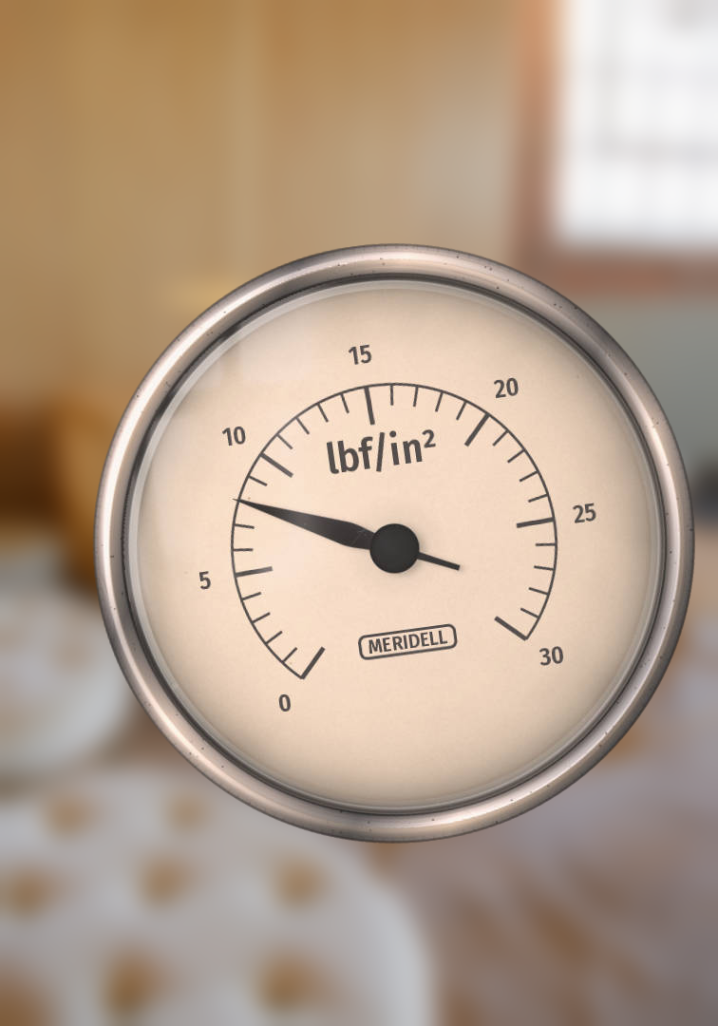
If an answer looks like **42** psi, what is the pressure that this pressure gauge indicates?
**8** psi
